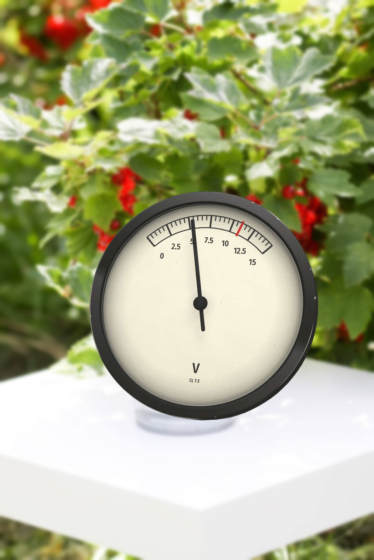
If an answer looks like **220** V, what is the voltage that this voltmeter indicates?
**5.5** V
